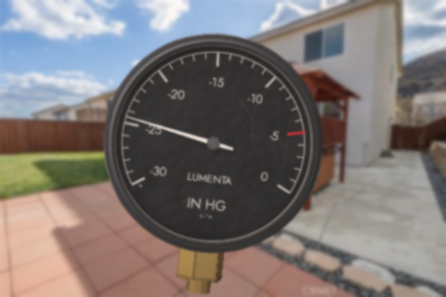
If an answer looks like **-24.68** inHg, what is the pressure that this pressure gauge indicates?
**-24.5** inHg
